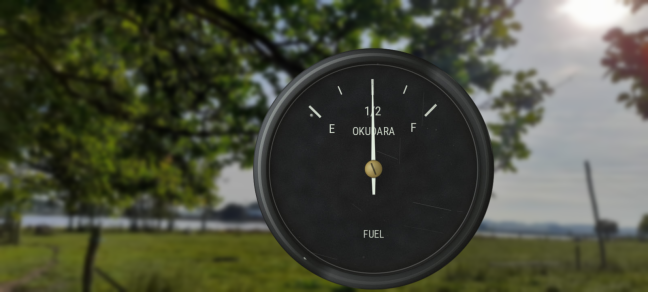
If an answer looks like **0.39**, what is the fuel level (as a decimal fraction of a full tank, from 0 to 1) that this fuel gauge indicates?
**0.5**
